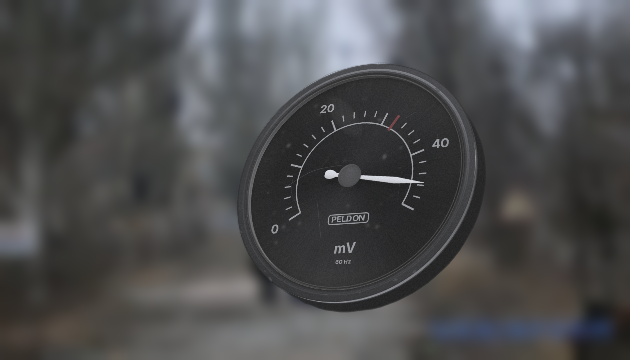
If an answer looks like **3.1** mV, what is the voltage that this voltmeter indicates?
**46** mV
